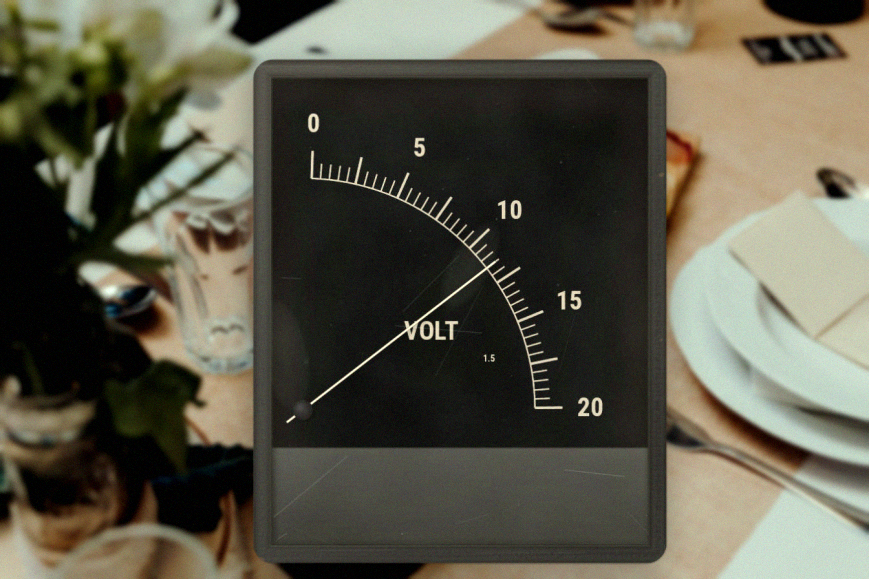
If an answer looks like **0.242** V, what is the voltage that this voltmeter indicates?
**11.5** V
